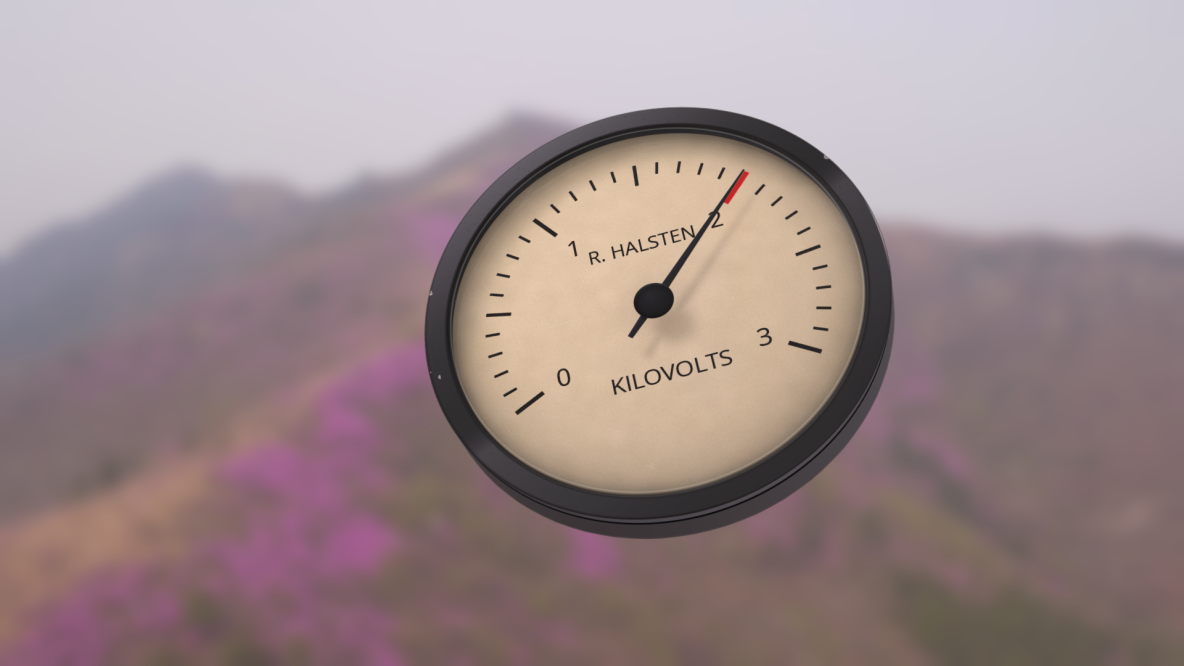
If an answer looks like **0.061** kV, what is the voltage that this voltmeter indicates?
**2** kV
